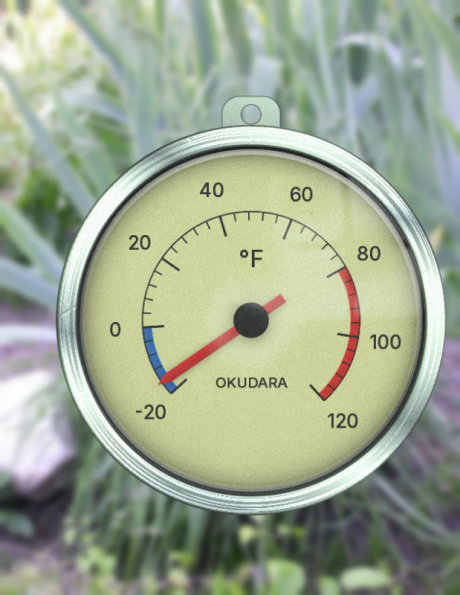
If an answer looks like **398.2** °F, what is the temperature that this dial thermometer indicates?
**-16** °F
